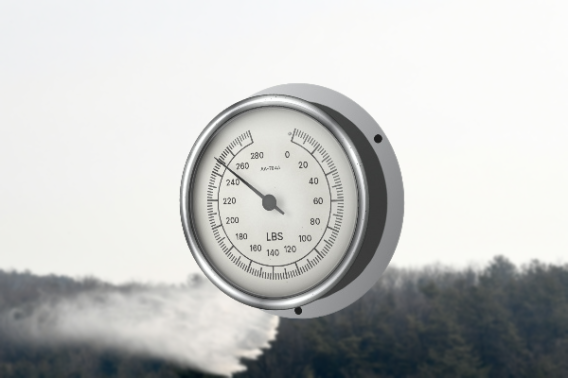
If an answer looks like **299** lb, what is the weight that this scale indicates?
**250** lb
